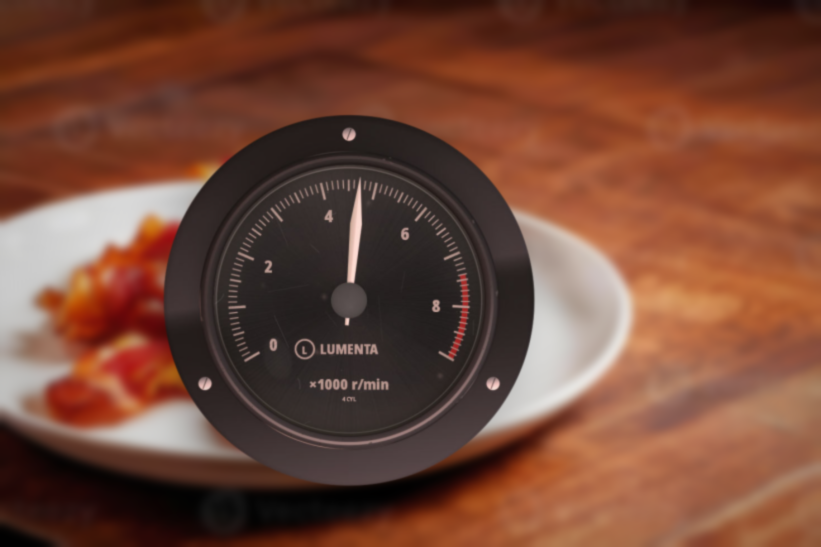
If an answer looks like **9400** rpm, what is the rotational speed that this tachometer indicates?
**4700** rpm
